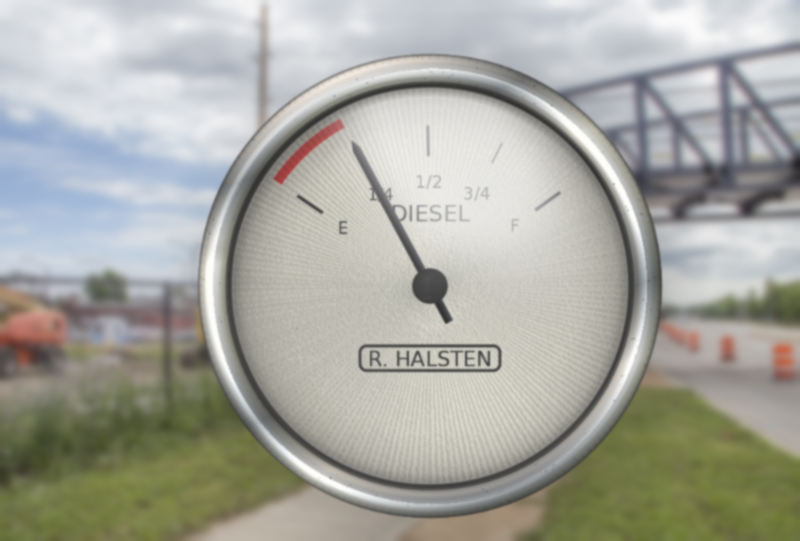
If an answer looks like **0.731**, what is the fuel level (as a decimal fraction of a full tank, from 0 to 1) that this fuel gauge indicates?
**0.25**
